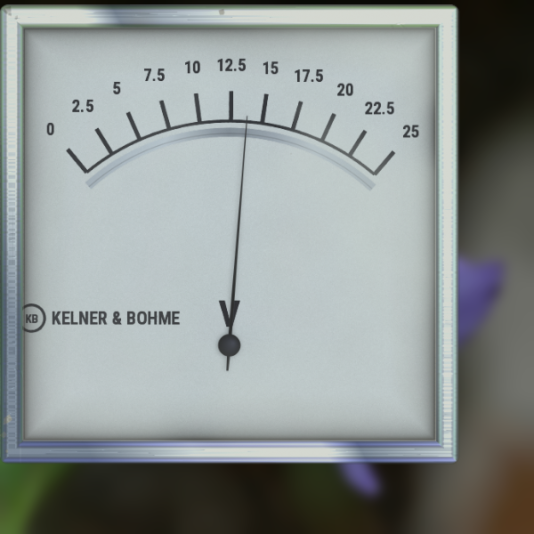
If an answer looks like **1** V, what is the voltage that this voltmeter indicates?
**13.75** V
